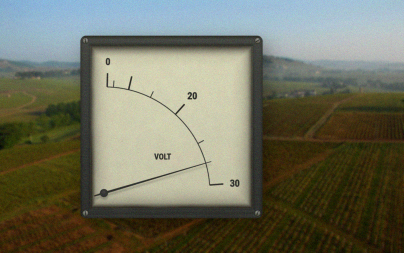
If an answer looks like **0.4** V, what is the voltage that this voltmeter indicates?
**27.5** V
